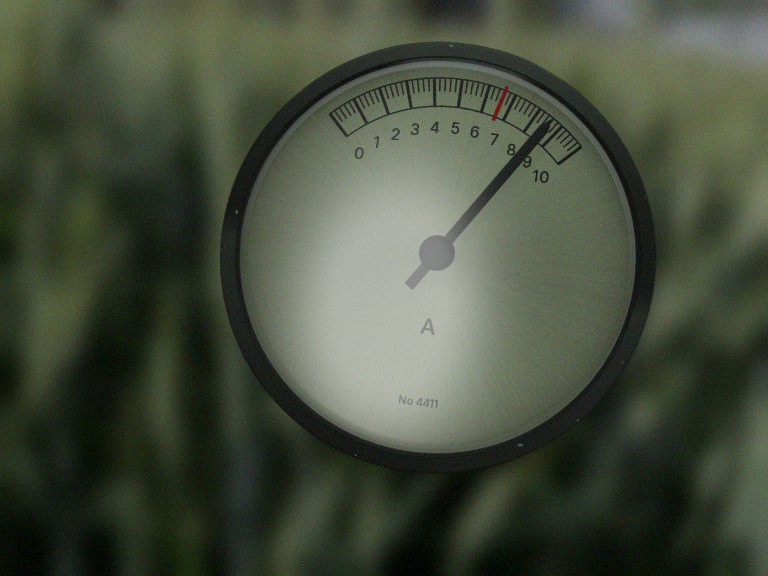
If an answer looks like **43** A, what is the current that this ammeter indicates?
**8.6** A
